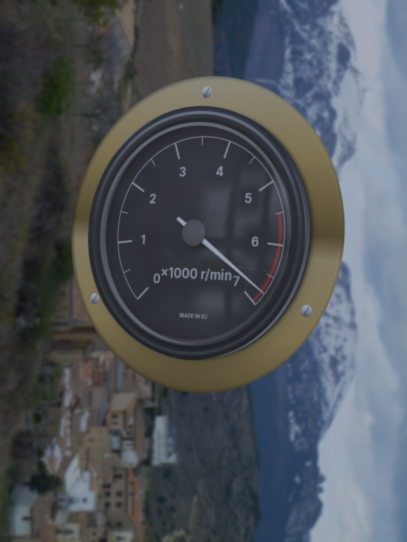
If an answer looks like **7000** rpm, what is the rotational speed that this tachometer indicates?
**6750** rpm
